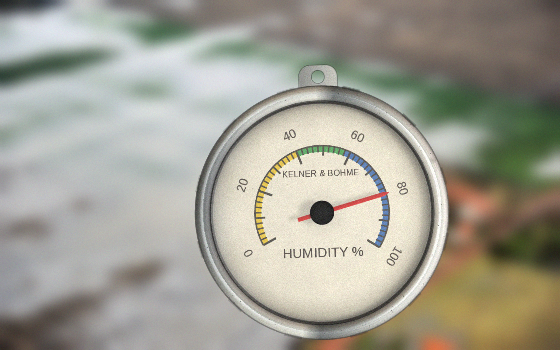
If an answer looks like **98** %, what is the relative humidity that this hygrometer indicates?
**80** %
